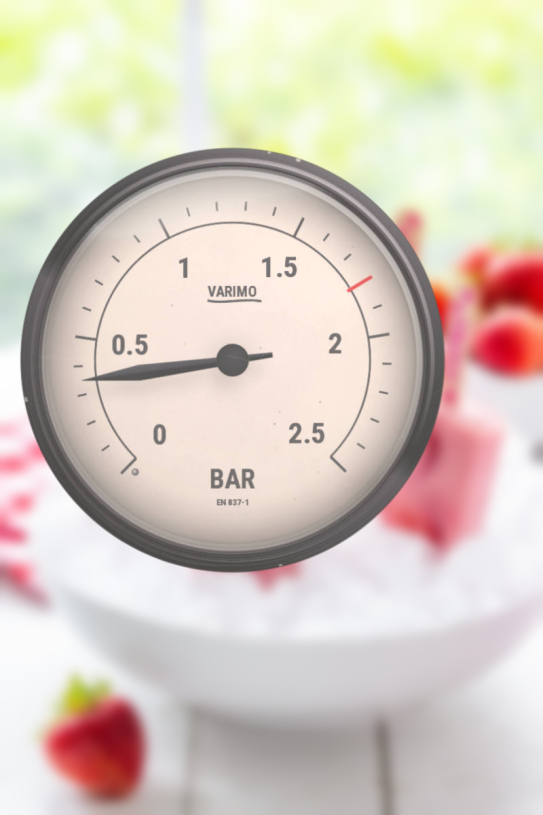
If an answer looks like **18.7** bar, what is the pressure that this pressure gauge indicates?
**0.35** bar
